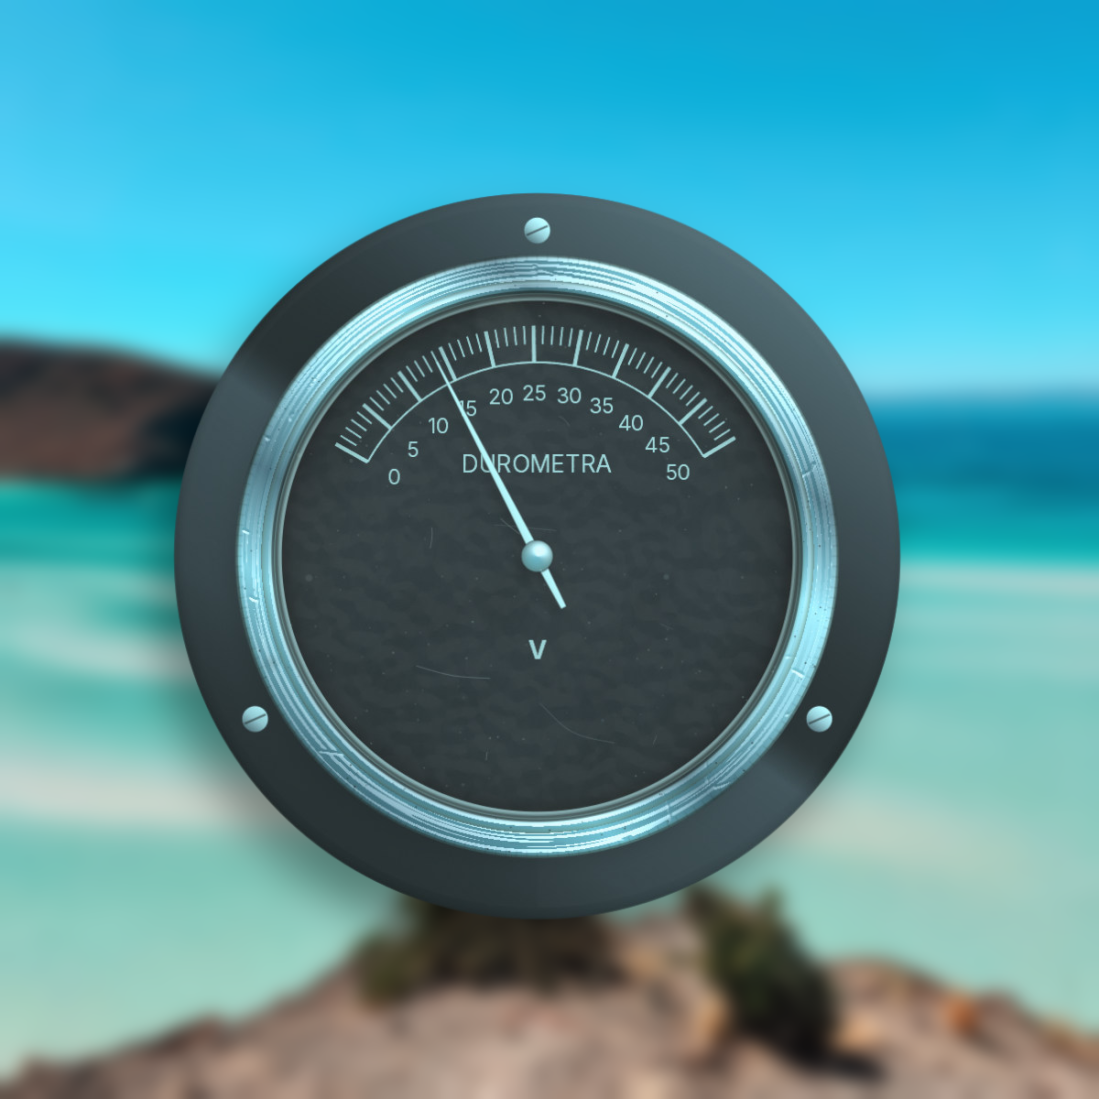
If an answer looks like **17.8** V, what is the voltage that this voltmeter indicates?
**14** V
